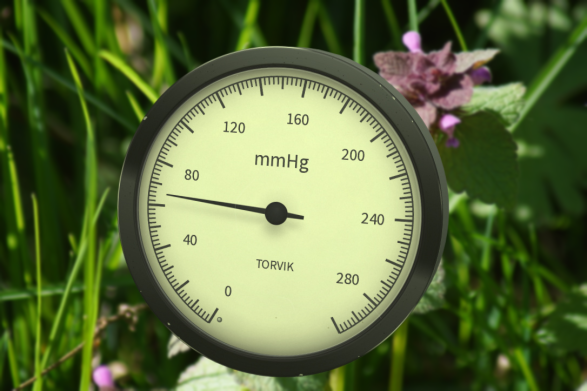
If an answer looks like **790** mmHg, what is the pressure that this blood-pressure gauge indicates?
**66** mmHg
